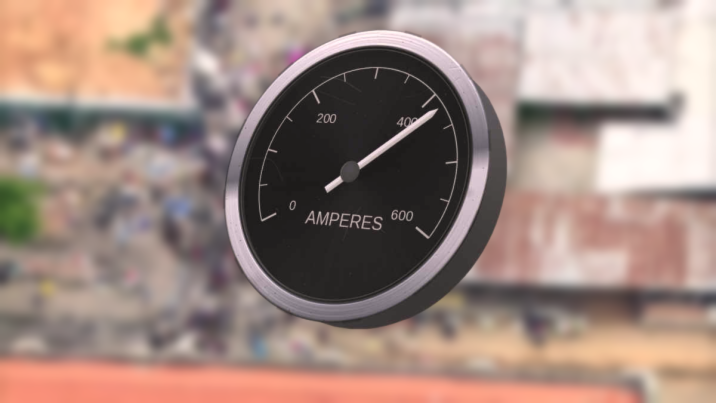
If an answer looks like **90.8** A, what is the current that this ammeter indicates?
**425** A
